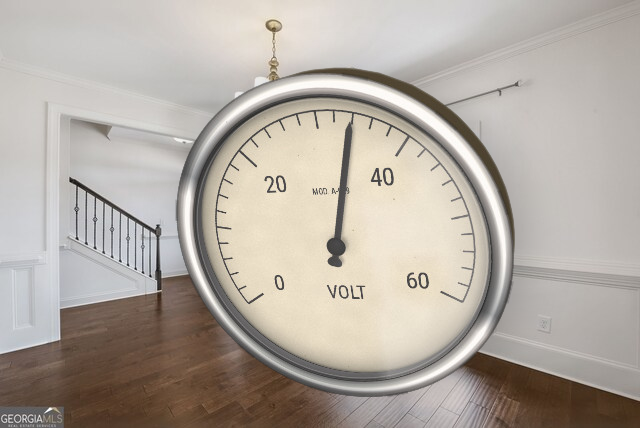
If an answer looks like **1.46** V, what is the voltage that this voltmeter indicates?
**34** V
